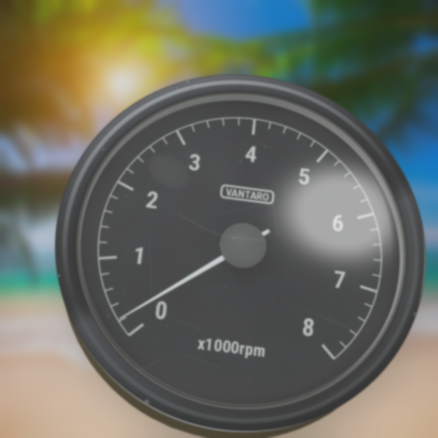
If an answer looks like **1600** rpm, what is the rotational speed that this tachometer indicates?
**200** rpm
